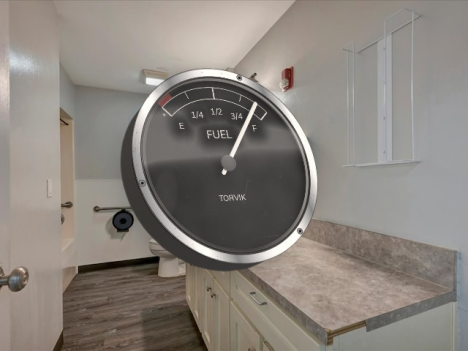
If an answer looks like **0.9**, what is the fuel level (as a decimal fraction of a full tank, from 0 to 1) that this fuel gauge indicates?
**0.875**
